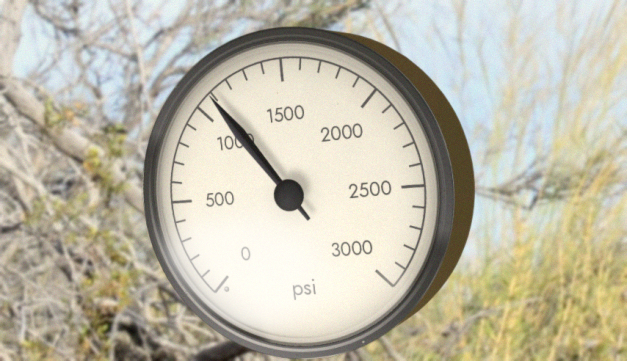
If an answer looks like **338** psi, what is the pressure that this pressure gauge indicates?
**1100** psi
